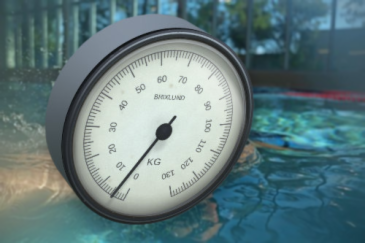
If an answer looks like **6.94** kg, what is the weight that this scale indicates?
**5** kg
